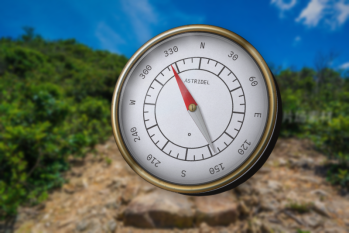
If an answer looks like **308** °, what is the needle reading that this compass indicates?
**325** °
